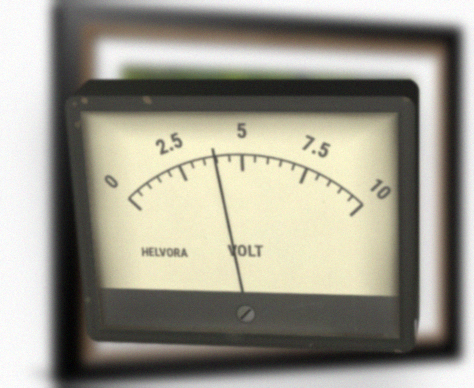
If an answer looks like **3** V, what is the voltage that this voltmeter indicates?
**4** V
